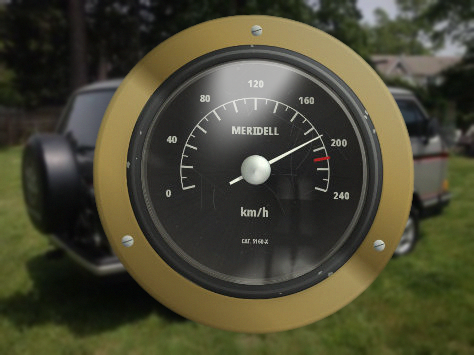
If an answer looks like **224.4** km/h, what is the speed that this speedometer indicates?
**190** km/h
